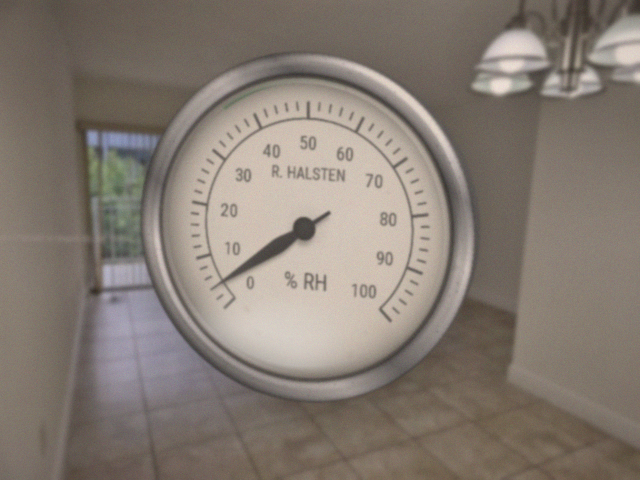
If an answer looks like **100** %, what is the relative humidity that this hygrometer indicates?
**4** %
